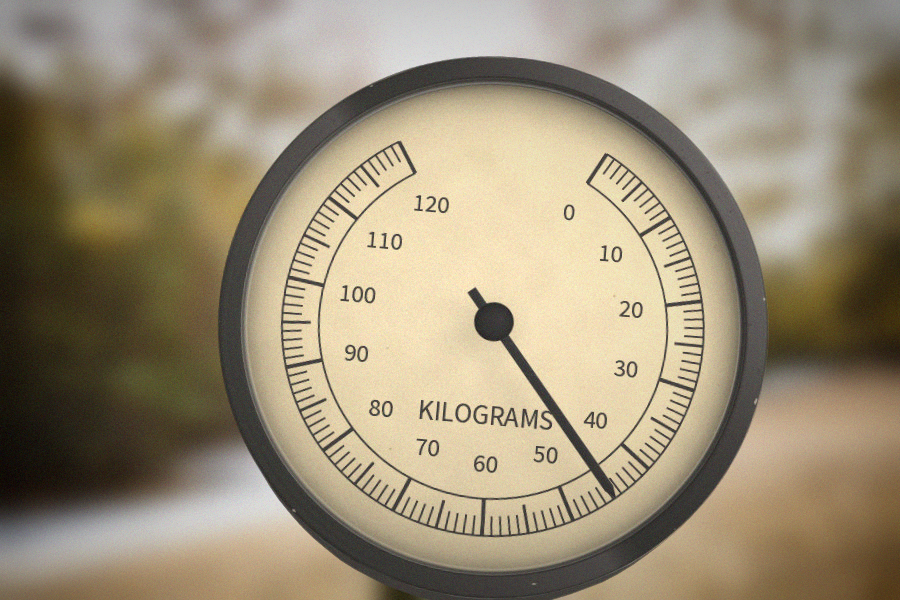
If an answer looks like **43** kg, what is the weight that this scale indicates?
**45** kg
